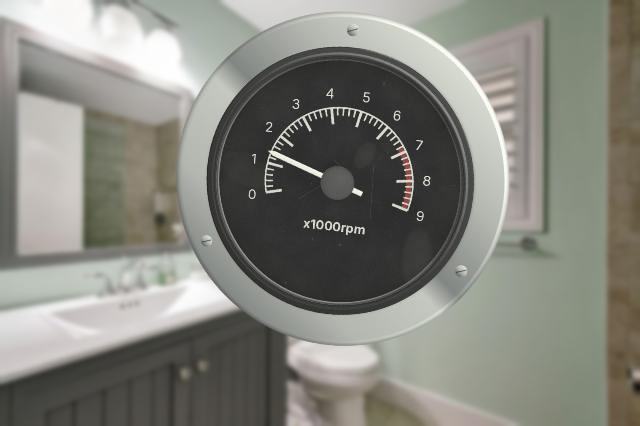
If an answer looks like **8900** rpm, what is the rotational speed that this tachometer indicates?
**1400** rpm
